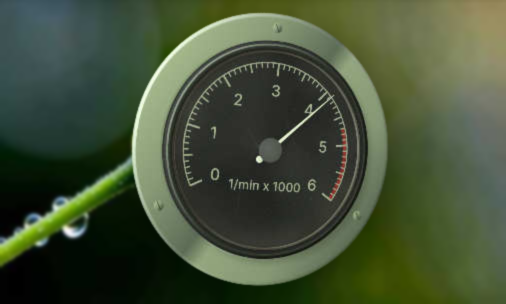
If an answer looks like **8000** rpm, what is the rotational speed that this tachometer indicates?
**4100** rpm
